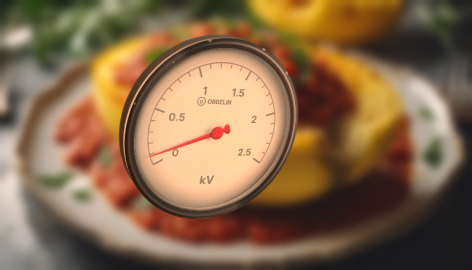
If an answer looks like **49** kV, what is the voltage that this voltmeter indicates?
**0.1** kV
